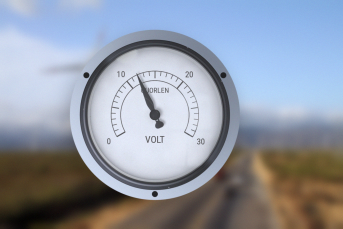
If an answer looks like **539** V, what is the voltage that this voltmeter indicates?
**12** V
